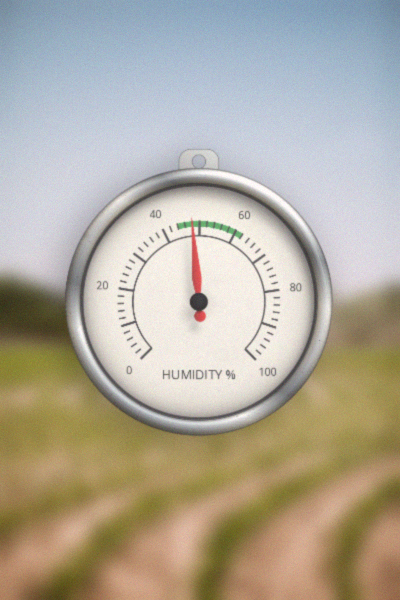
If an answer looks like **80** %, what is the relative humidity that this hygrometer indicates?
**48** %
